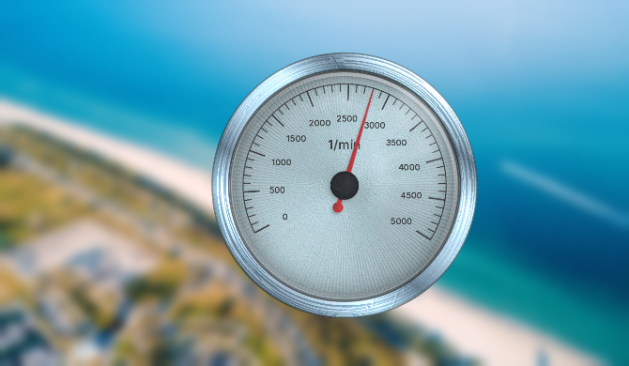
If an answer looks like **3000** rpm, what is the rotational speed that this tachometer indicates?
**2800** rpm
